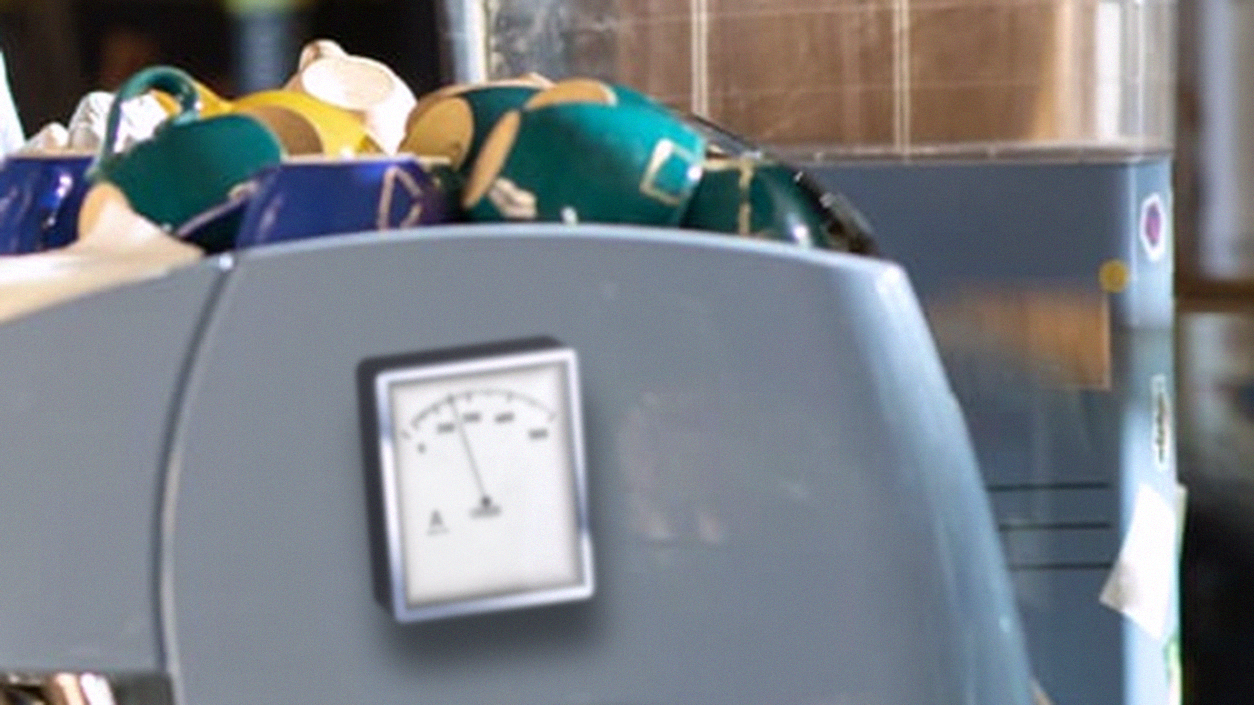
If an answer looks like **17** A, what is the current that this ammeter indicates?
**250** A
